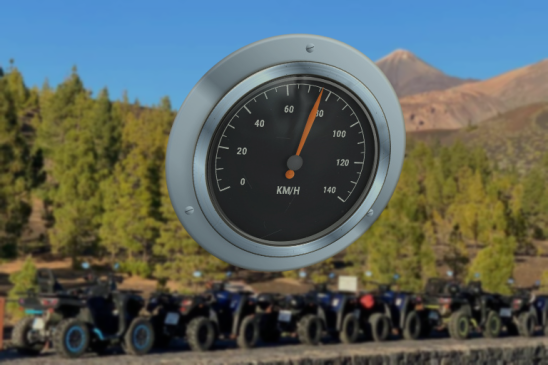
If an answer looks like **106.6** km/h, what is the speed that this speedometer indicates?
**75** km/h
